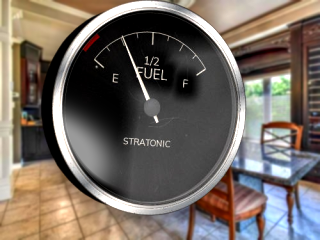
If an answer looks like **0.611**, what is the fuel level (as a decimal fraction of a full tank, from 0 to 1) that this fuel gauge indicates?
**0.25**
